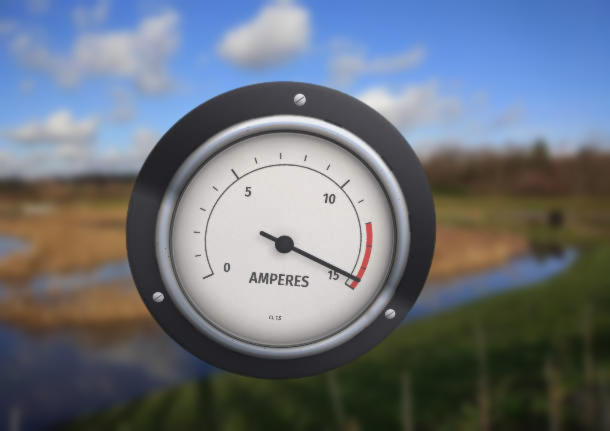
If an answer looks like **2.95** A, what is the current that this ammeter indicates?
**14.5** A
